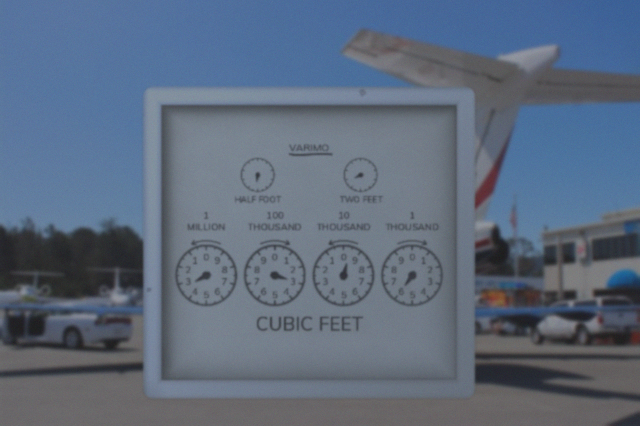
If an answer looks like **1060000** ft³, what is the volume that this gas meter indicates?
**329600** ft³
